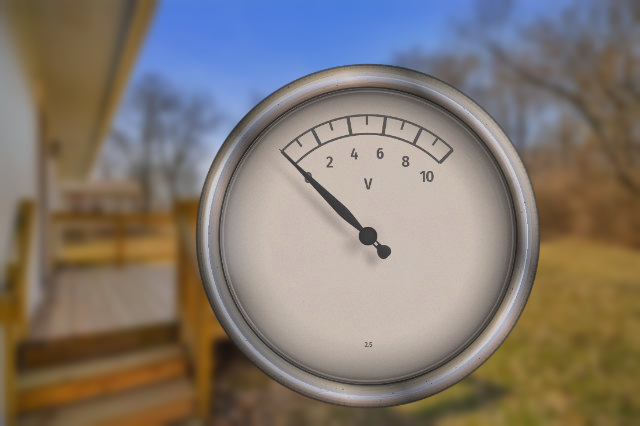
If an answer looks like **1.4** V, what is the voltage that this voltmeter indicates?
**0** V
